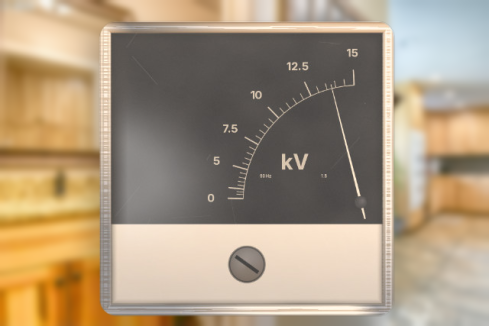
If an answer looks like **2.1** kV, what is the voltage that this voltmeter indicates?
**13.75** kV
